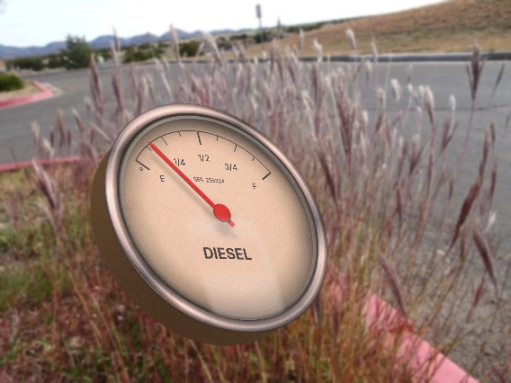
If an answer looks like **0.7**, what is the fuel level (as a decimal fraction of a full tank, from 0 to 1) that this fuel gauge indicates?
**0.125**
